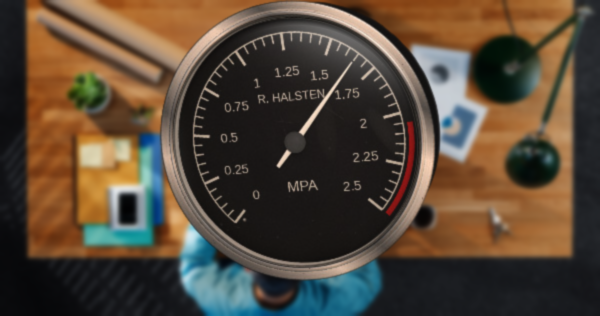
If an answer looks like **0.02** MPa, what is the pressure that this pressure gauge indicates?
**1.65** MPa
